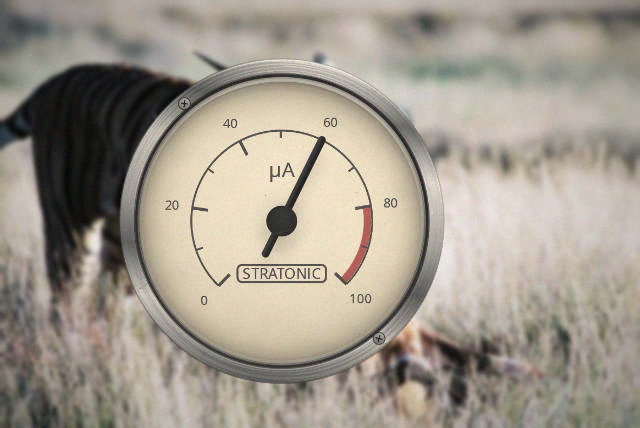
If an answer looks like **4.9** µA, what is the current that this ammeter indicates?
**60** µA
